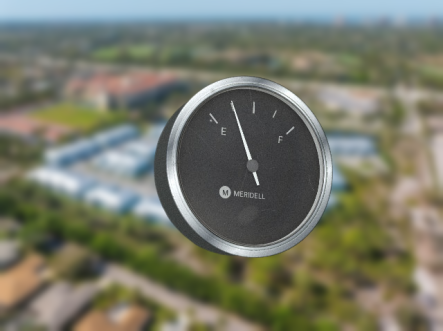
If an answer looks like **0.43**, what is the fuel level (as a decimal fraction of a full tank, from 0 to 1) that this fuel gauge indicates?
**0.25**
